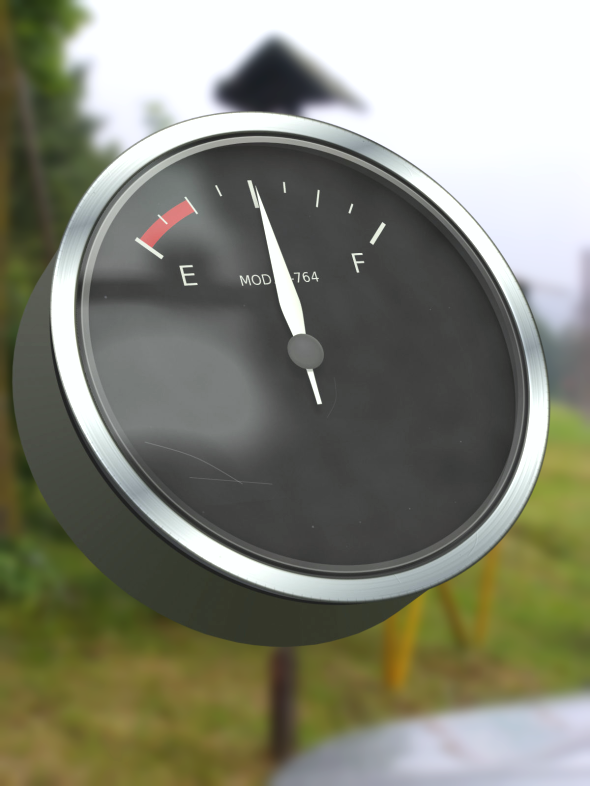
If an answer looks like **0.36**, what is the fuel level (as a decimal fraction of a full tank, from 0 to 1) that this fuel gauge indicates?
**0.5**
